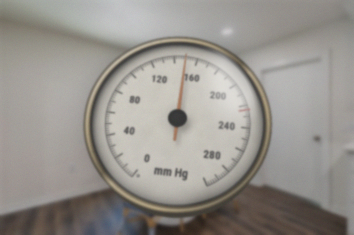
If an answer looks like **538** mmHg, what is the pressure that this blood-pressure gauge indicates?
**150** mmHg
